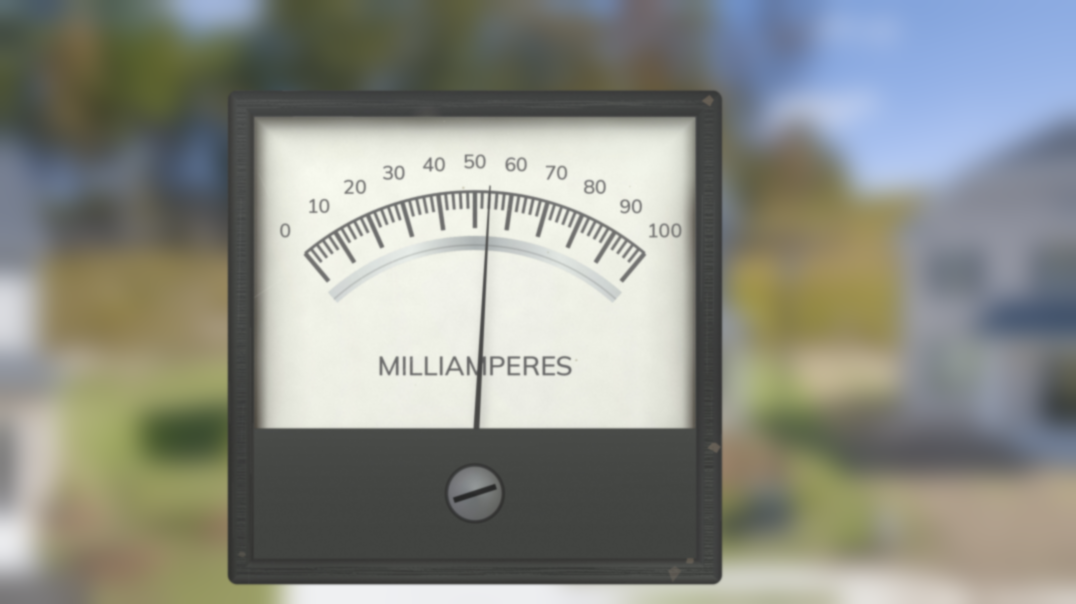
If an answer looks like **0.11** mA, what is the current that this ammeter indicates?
**54** mA
